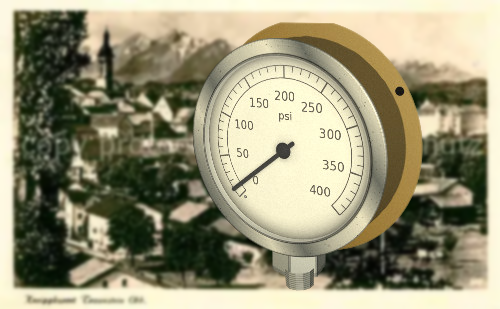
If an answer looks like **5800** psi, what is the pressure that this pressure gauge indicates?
**10** psi
